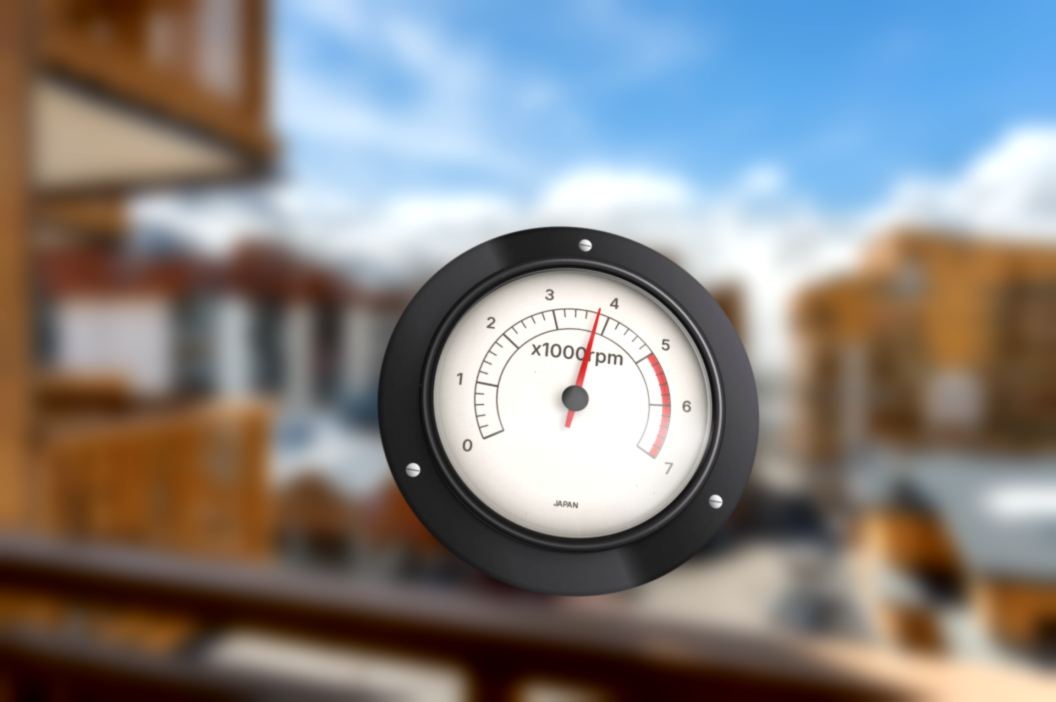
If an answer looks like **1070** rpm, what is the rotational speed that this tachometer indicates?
**3800** rpm
